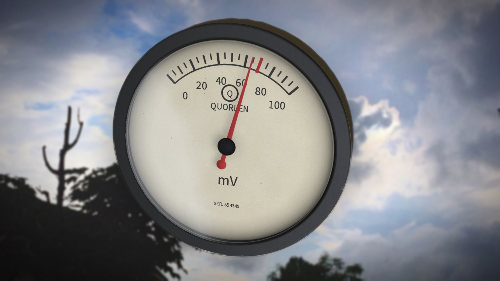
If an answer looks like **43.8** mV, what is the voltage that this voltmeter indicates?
**65** mV
